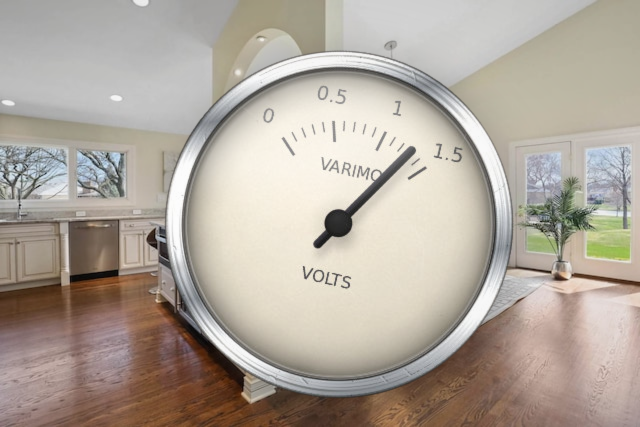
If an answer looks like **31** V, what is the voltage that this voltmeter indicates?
**1.3** V
